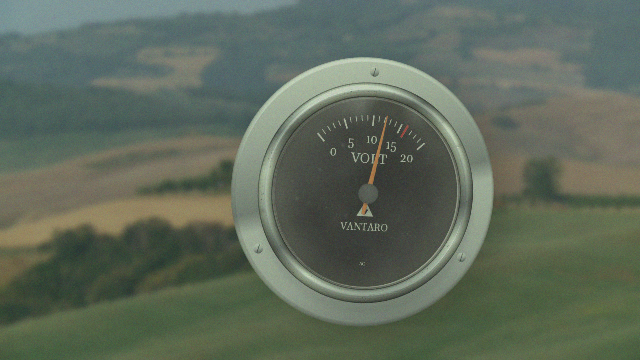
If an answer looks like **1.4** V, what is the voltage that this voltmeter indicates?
**12** V
